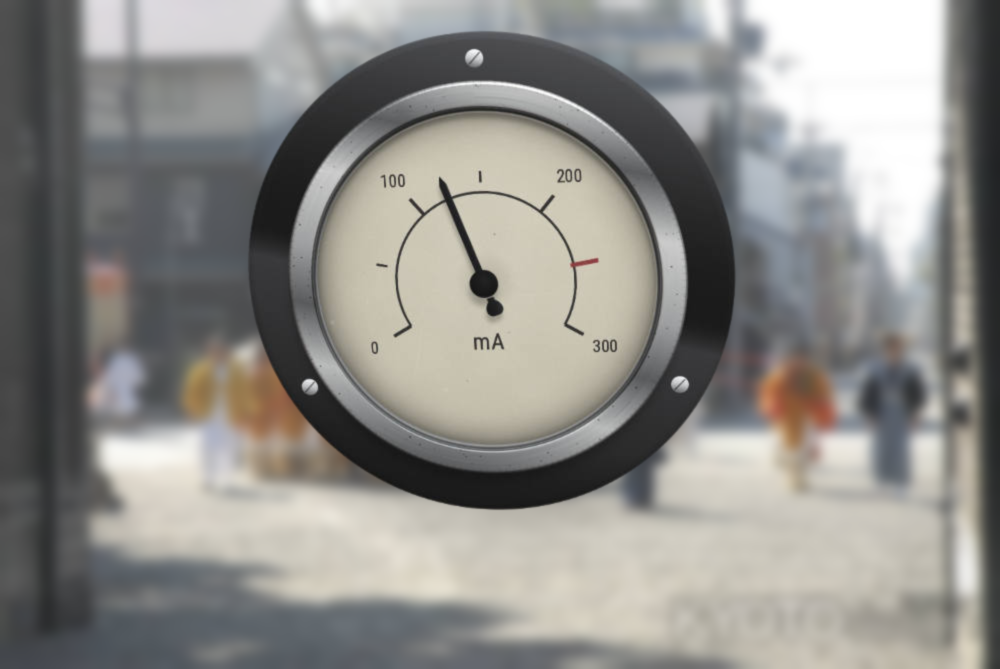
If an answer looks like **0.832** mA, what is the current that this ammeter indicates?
**125** mA
